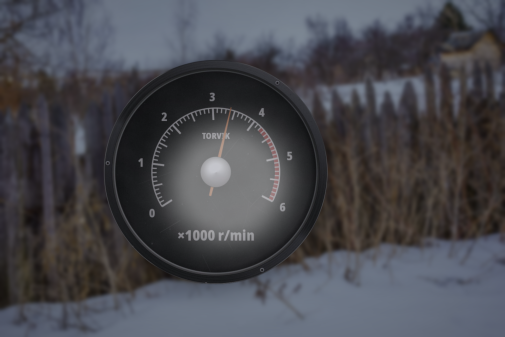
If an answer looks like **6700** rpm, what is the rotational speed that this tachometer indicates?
**3400** rpm
